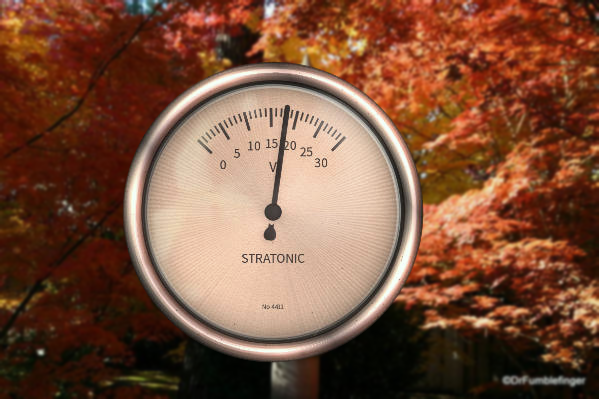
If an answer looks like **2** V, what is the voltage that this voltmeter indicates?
**18** V
